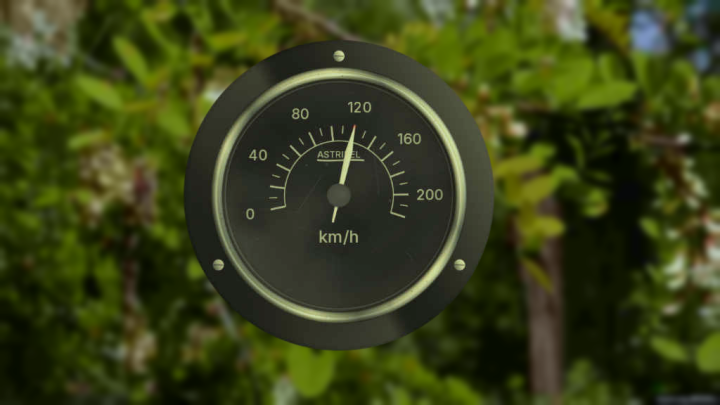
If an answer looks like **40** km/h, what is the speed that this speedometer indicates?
**120** km/h
